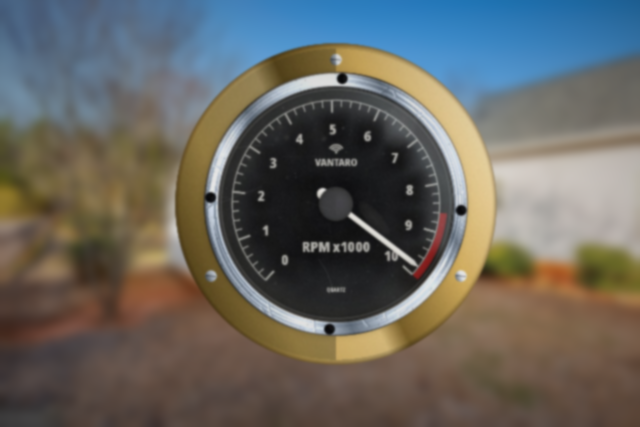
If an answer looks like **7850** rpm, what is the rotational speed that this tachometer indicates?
**9800** rpm
